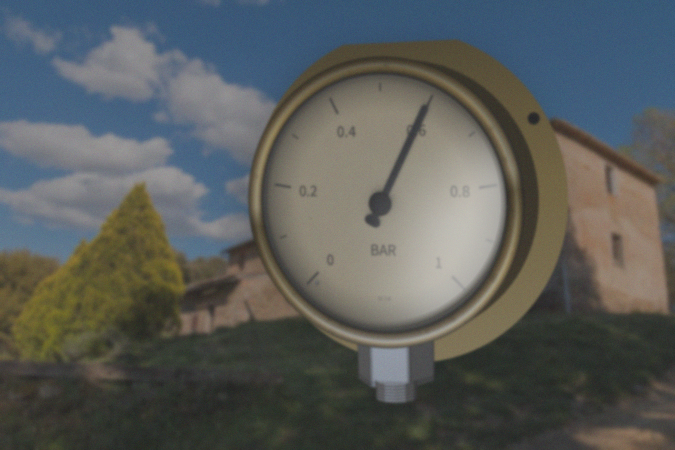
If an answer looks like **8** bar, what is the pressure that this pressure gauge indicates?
**0.6** bar
